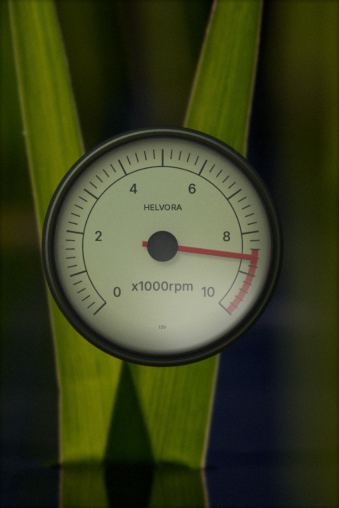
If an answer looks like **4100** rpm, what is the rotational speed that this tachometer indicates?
**8600** rpm
